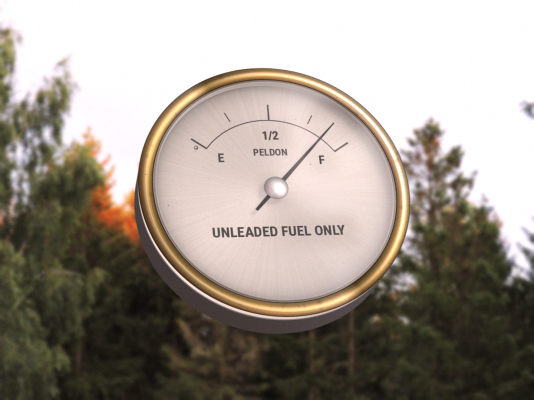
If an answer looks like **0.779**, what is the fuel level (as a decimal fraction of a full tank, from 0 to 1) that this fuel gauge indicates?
**0.875**
